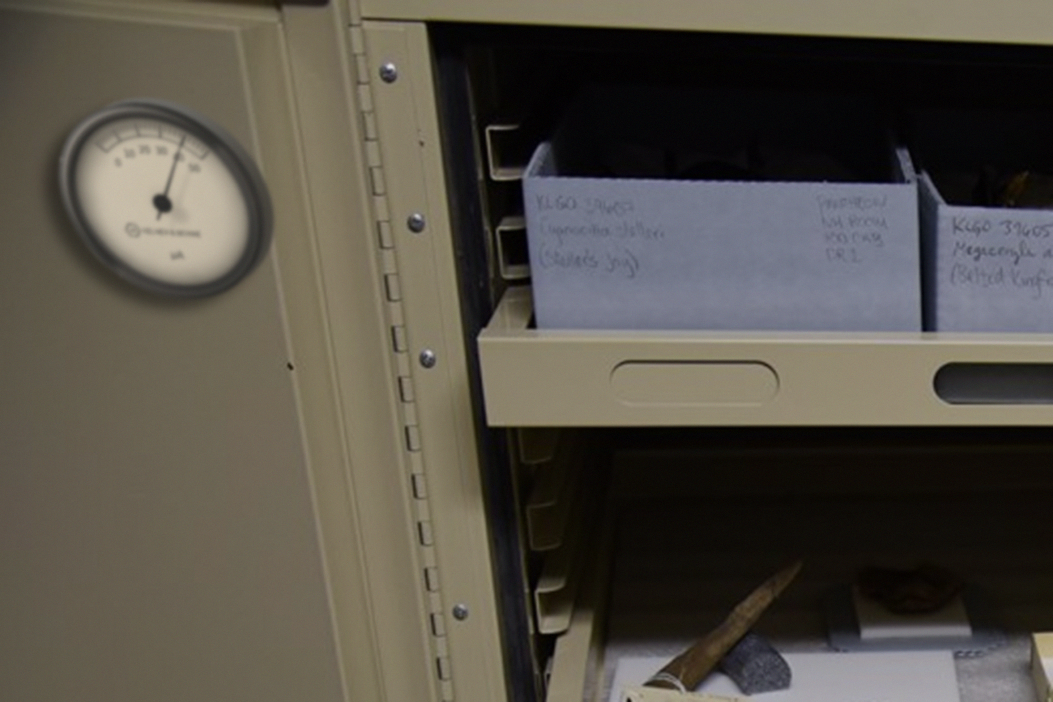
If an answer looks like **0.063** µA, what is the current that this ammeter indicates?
**40** µA
